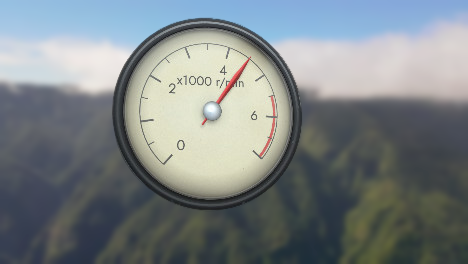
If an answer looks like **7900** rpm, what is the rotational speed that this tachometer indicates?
**4500** rpm
